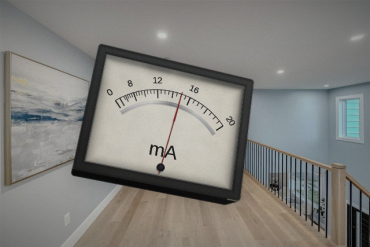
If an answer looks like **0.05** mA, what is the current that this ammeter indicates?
**15** mA
